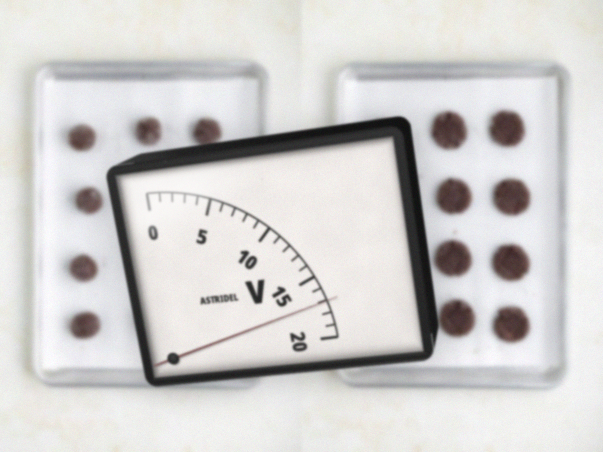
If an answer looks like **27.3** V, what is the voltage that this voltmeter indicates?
**17** V
